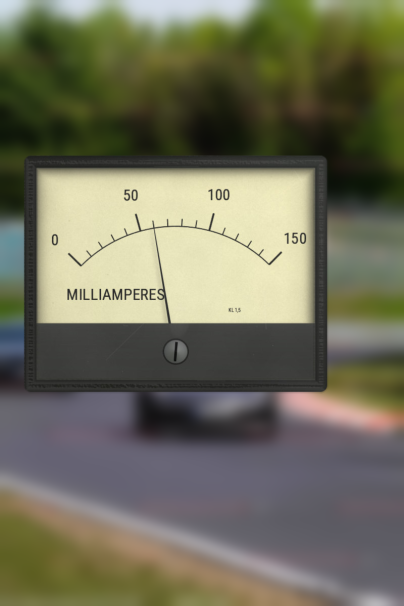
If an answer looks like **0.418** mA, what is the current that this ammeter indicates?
**60** mA
